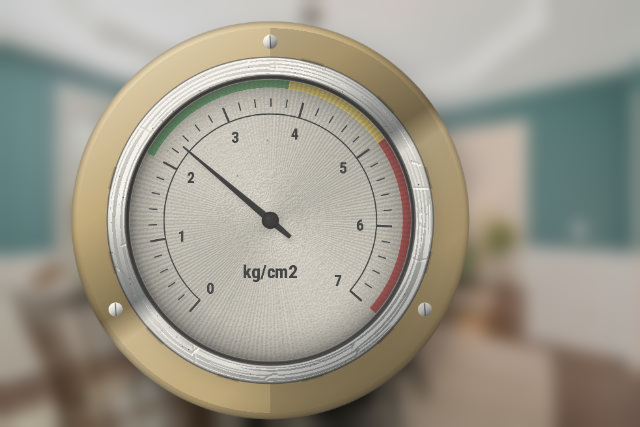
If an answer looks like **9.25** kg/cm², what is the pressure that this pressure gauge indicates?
**2.3** kg/cm²
